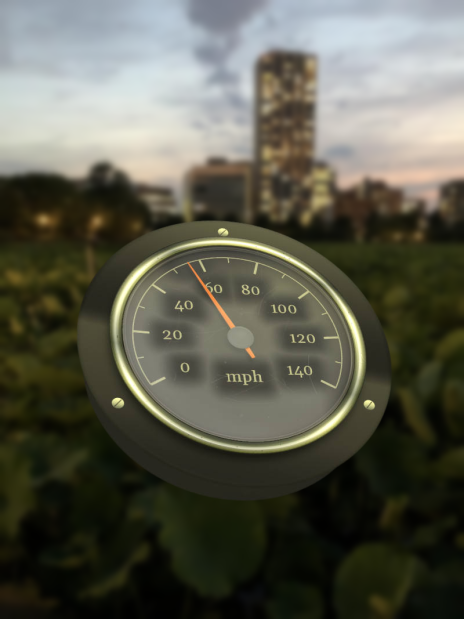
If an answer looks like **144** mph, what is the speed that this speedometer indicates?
**55** mph
